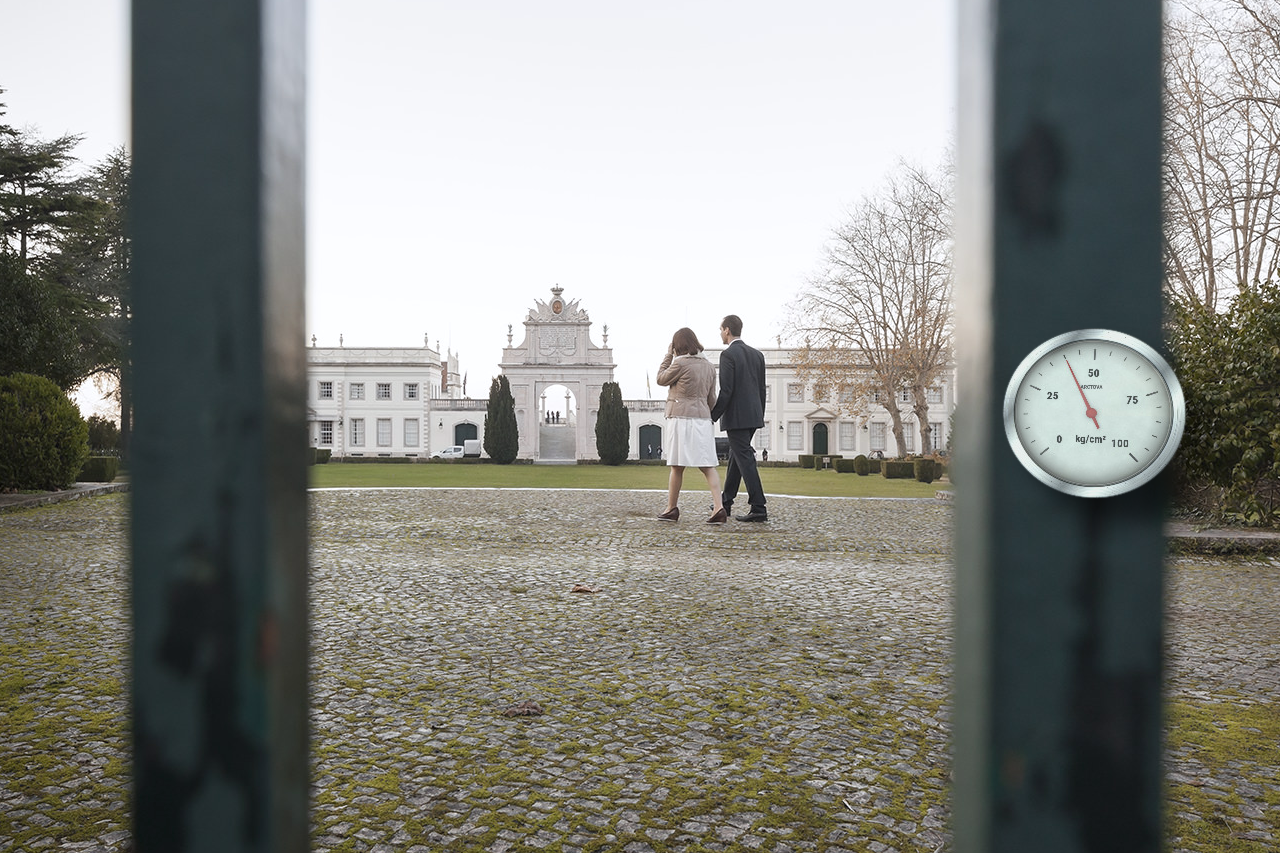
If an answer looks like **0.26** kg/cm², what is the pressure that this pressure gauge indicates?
**40** kg/cm²
